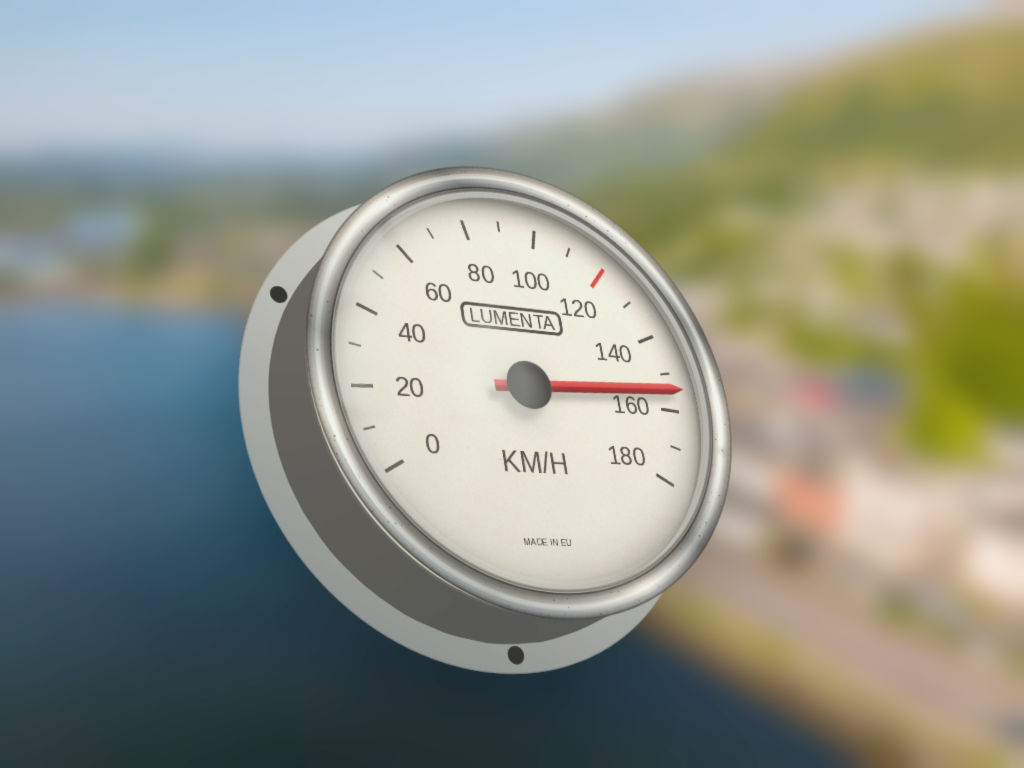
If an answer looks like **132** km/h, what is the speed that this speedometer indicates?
**155** km/h
